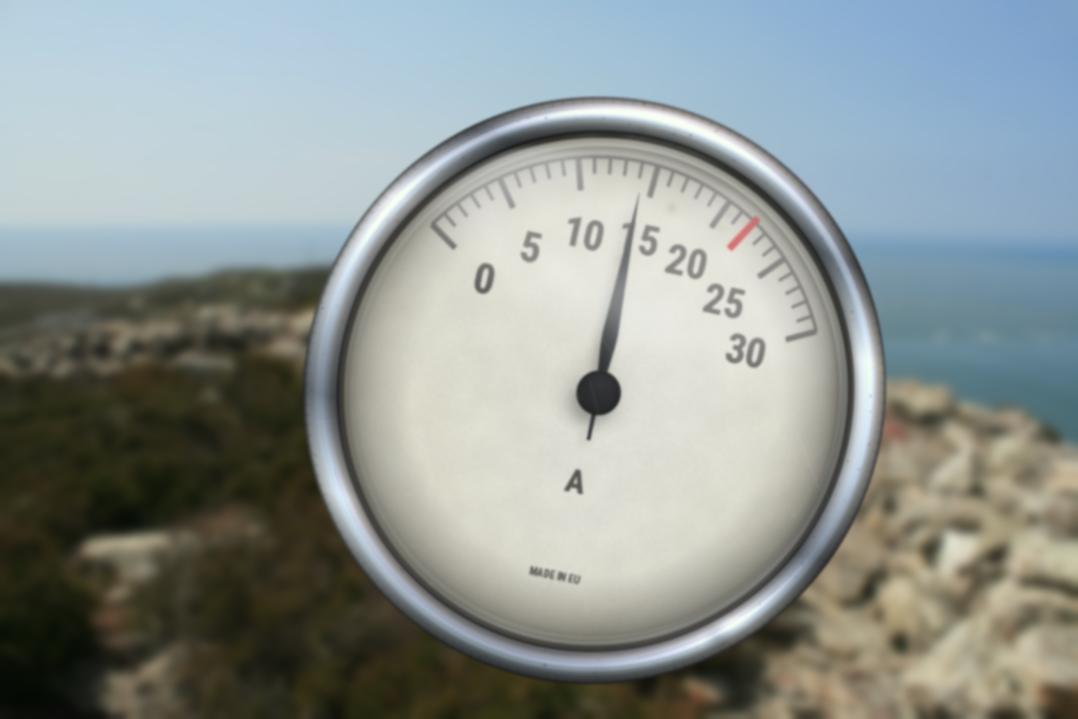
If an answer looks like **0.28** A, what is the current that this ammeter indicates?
**14** A
